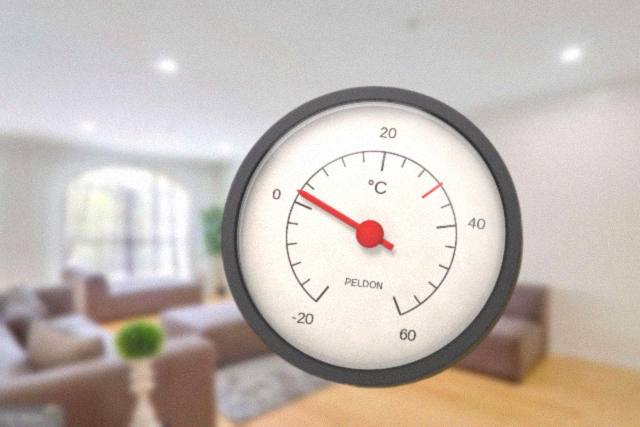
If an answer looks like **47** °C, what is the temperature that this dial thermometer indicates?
**2** °C
